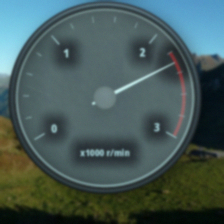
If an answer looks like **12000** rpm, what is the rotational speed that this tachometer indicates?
**2300** rpm
